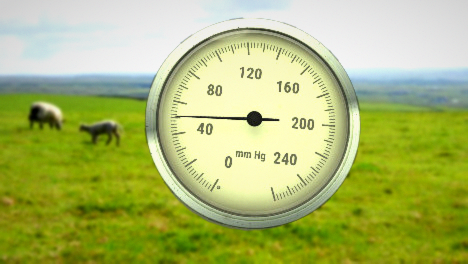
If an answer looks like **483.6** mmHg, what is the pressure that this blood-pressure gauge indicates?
**50** mmHg
